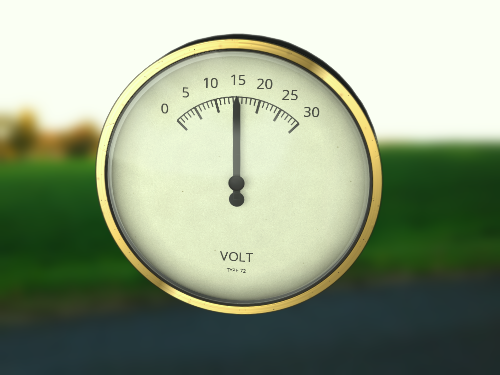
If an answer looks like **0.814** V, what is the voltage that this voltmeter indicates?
**15** V
